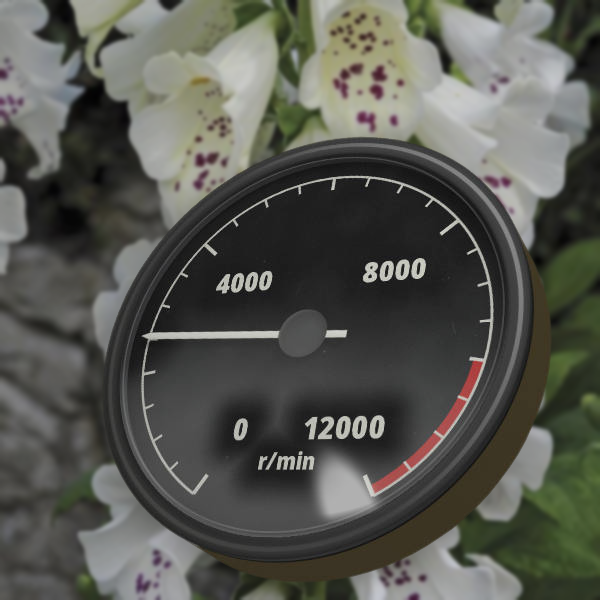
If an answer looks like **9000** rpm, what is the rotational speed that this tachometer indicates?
**2500** rpm
